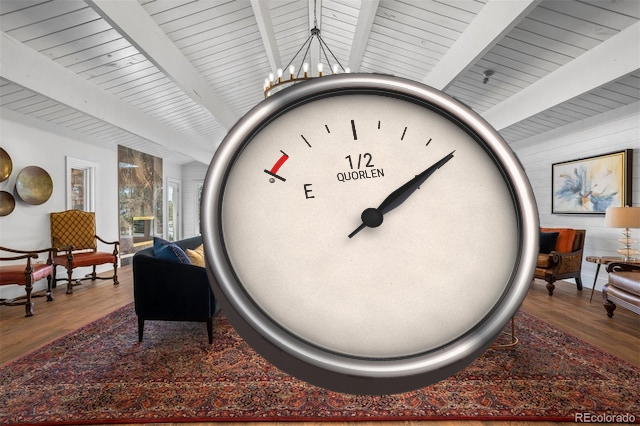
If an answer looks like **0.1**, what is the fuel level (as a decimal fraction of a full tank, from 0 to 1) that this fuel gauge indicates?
**1**
